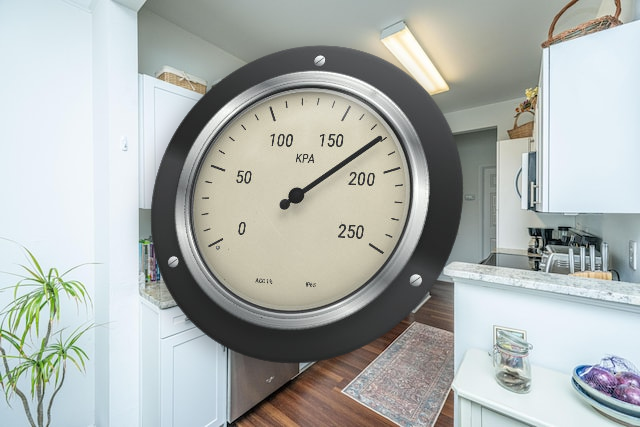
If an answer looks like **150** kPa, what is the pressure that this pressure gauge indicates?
**180** kPa
